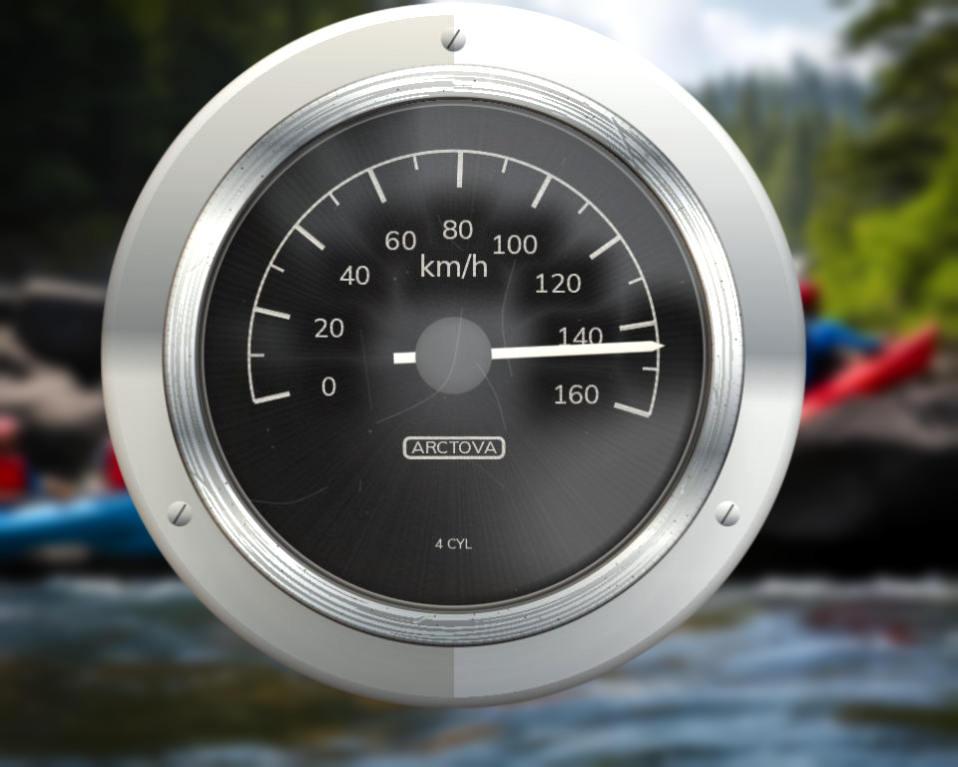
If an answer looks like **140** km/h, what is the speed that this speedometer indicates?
**145** km/h
